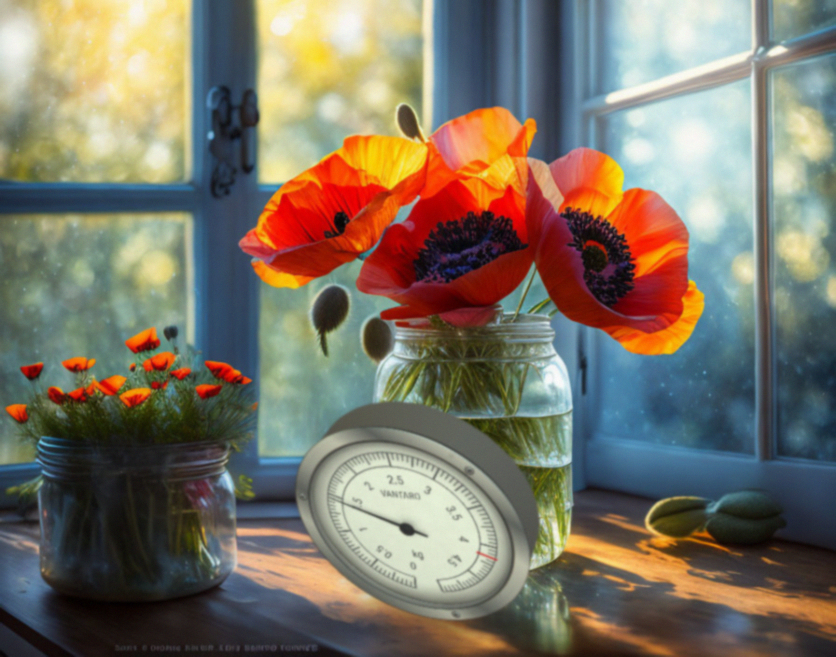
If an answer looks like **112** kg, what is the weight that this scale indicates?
**1.5** kg
